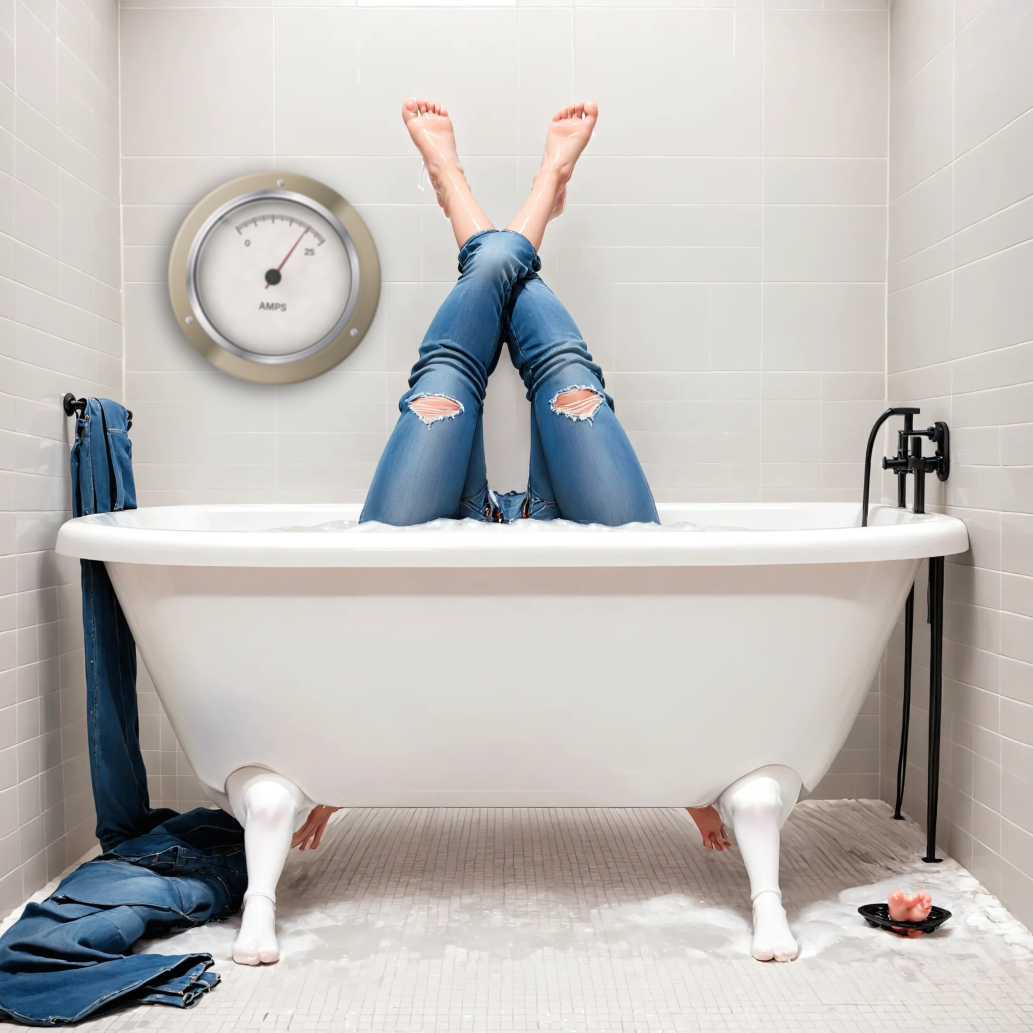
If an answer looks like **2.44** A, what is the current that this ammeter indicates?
**20** A
